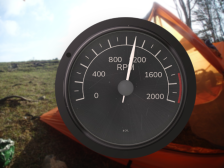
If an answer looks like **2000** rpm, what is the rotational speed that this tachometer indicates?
**1100** rpm
